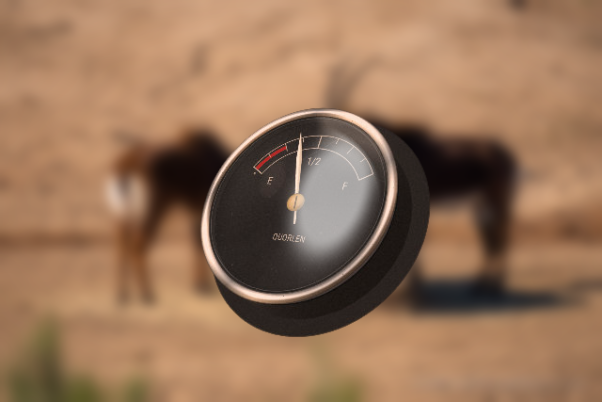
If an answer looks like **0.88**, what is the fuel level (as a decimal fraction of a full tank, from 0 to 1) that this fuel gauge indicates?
**0.375**
